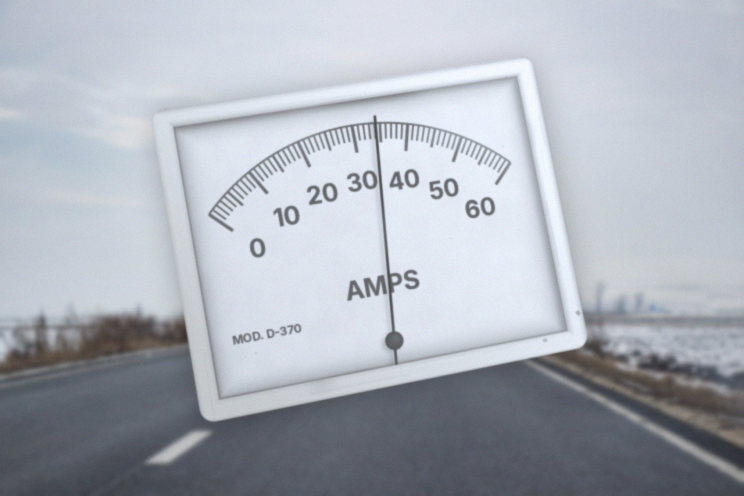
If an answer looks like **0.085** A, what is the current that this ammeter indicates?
**34** A
